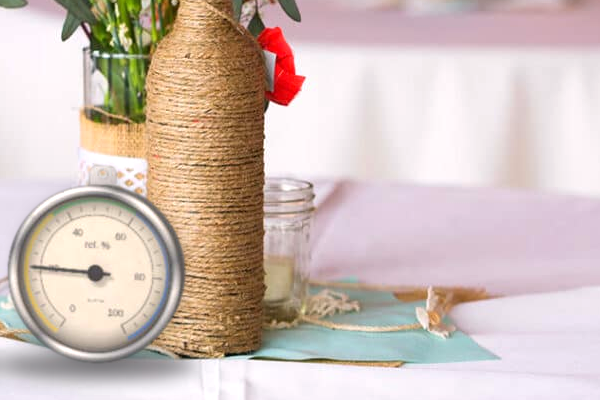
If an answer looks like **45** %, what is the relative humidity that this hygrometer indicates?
**20** %
